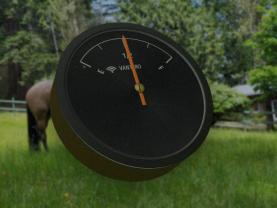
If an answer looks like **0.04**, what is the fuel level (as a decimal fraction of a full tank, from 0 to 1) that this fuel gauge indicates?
**0.5**
